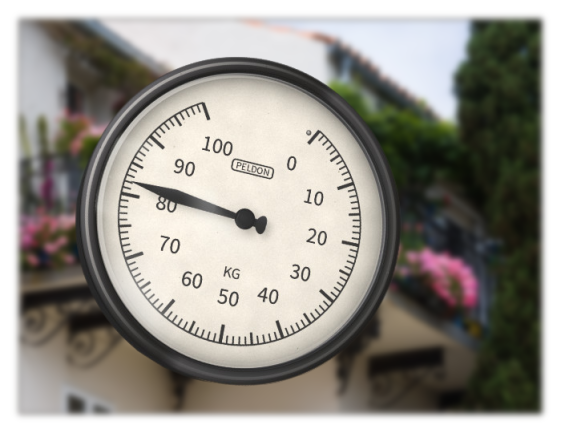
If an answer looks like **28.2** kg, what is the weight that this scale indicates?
**82** kg
